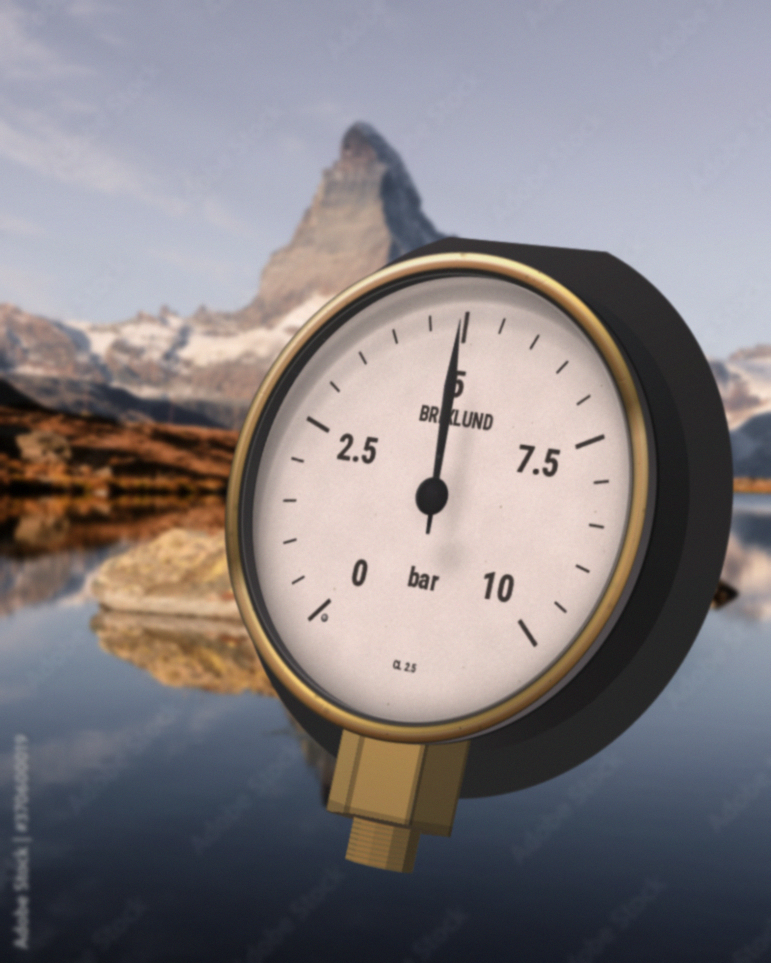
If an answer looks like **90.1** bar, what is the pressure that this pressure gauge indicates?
**5** bar
